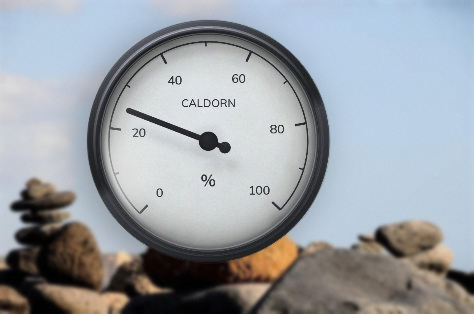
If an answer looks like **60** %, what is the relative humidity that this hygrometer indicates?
**25** %
